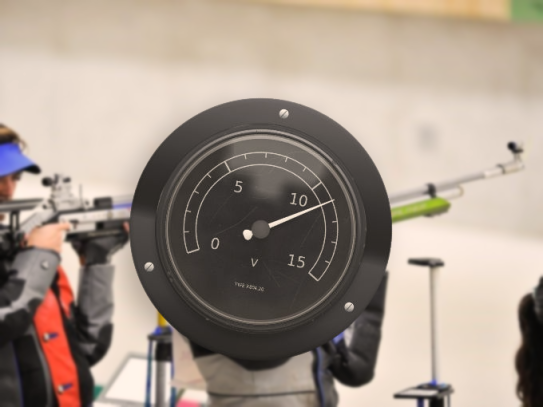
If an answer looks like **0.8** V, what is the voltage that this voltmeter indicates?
**11** V
